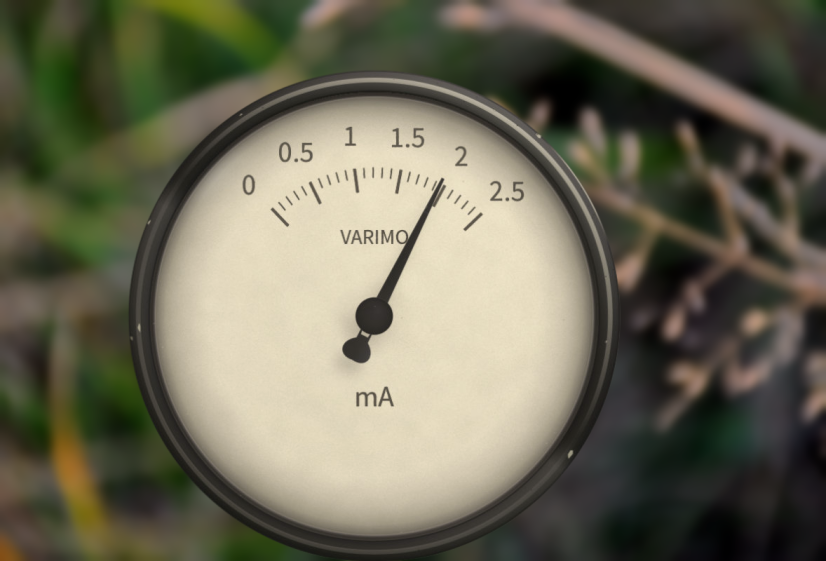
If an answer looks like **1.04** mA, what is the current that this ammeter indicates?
**1.95** mA
